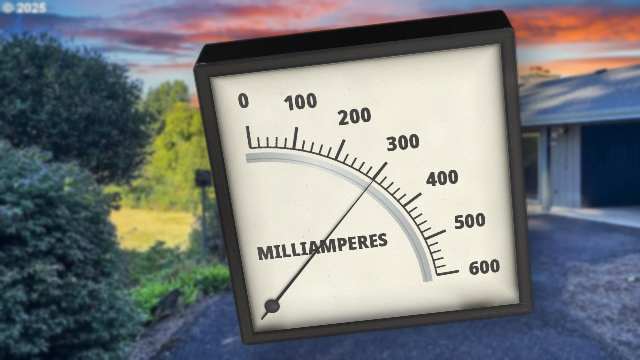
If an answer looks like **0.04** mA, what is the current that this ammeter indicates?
**300** mA
